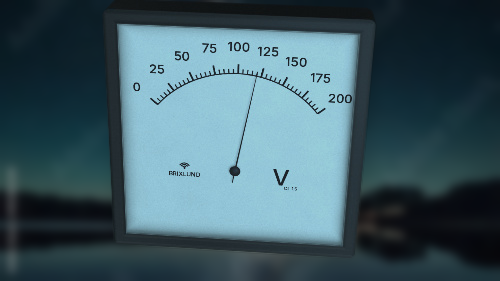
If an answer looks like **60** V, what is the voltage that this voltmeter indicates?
**120** V
